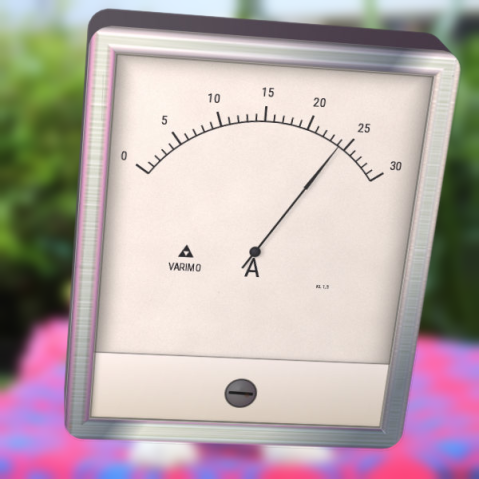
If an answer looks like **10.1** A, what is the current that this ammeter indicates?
**24** A
